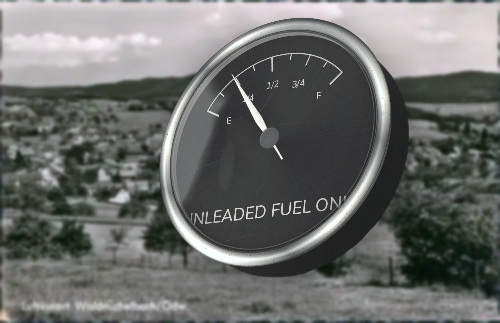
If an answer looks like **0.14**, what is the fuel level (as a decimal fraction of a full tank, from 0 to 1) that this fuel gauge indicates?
**0.25**
